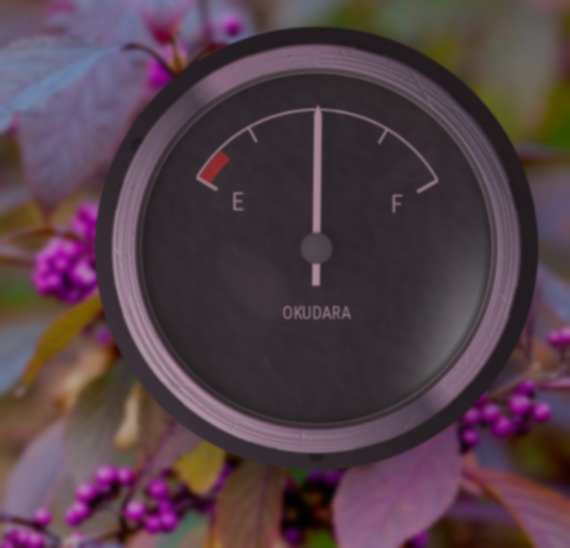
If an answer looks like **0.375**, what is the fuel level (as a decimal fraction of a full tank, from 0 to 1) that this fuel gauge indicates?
**0.5**
